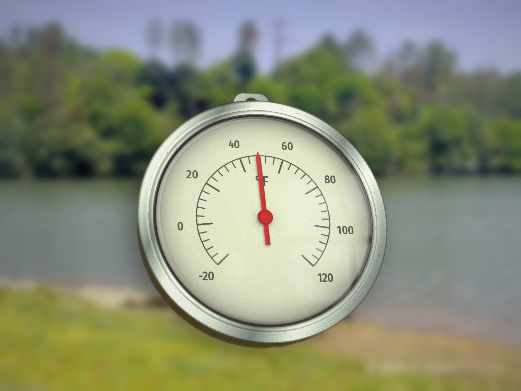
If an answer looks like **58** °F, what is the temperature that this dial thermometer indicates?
**48** °F
